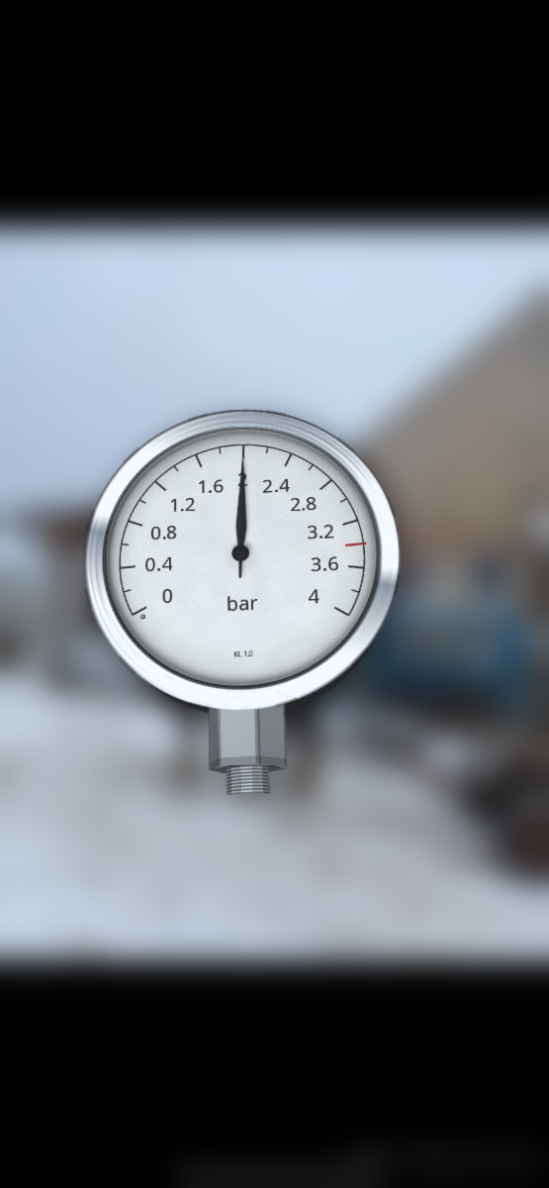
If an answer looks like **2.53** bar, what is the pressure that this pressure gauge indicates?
**2** bar
